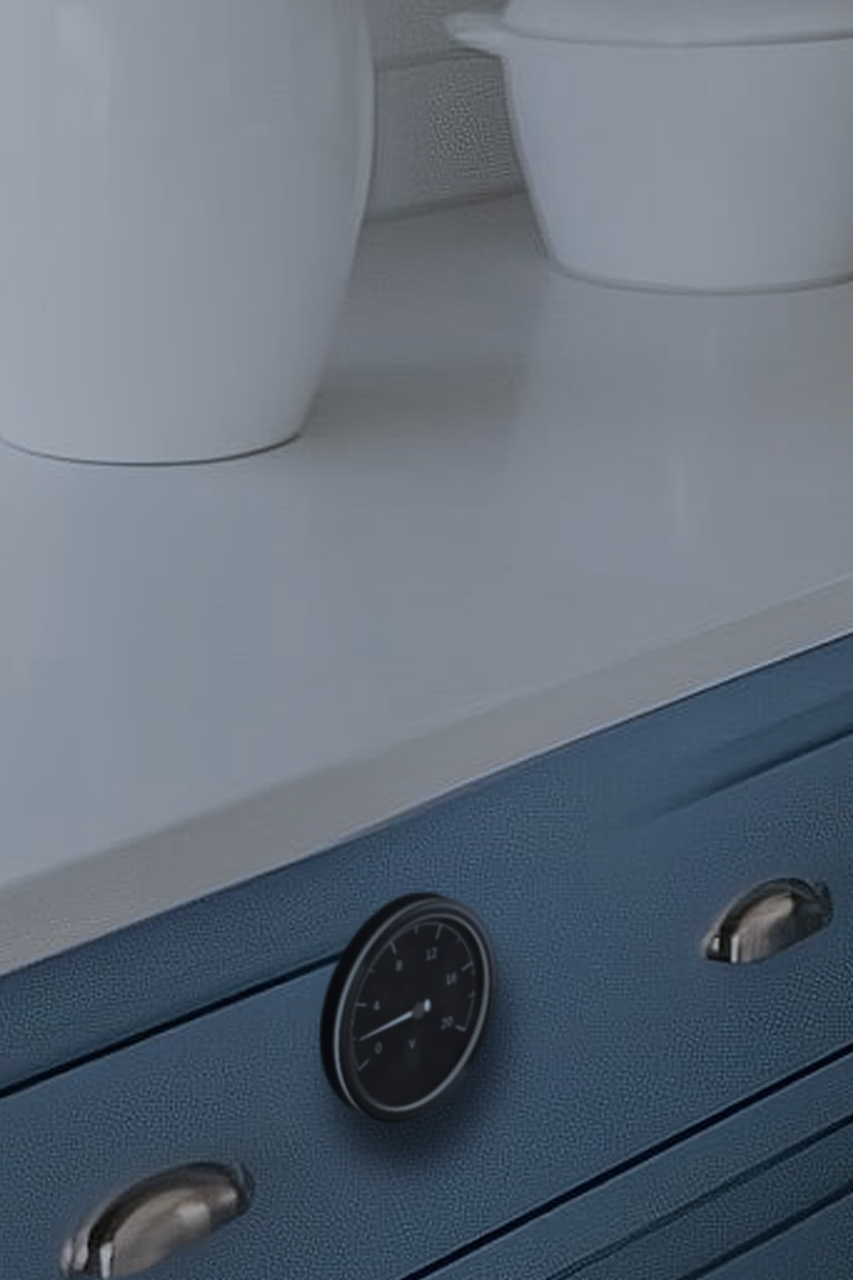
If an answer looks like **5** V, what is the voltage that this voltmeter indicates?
**2** V
